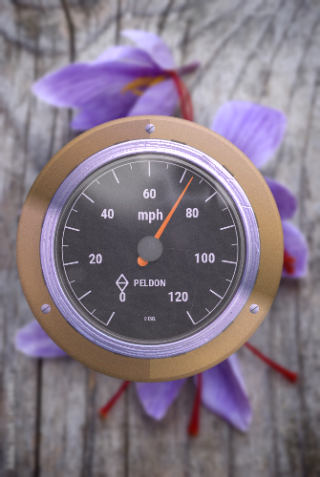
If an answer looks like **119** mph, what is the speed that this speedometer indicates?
**72.5** mph
